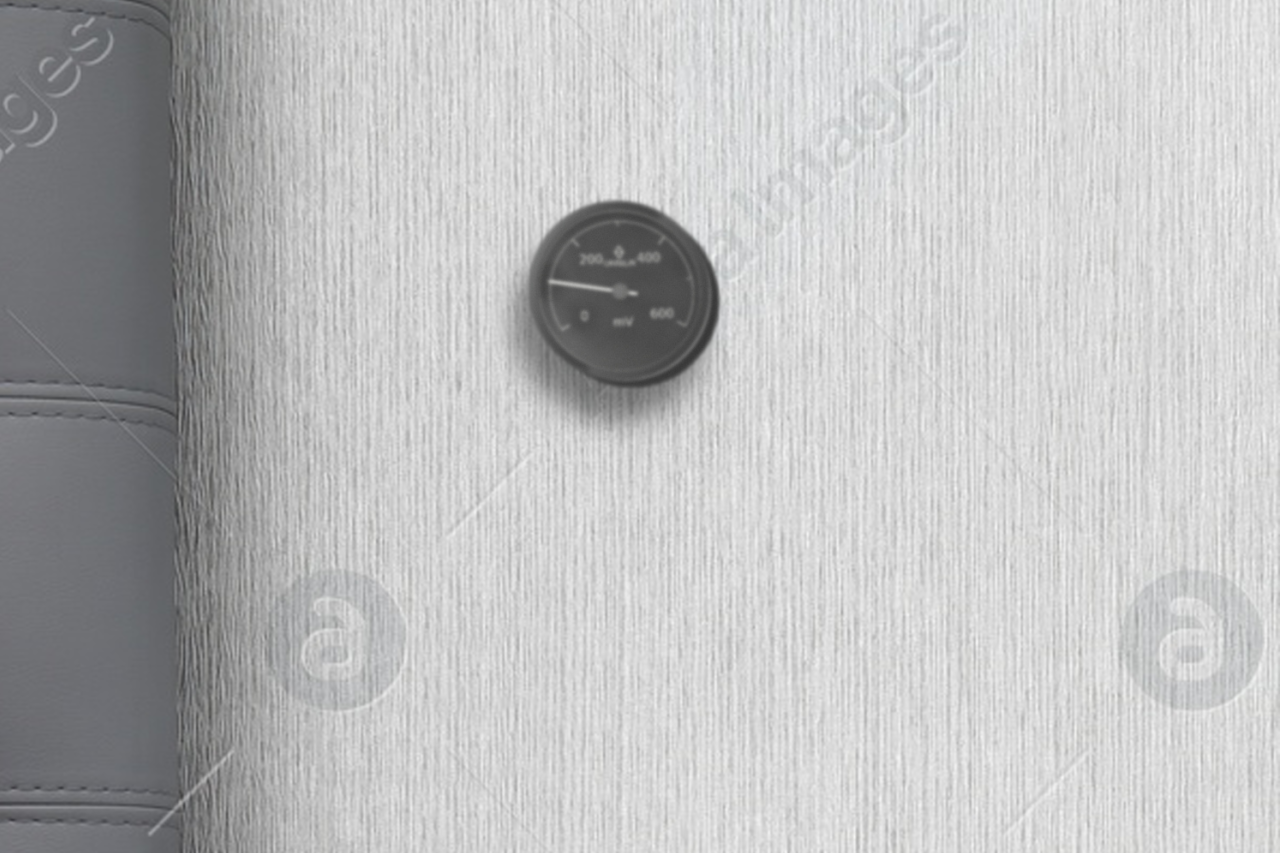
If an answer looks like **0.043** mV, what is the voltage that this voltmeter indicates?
**100** mV
